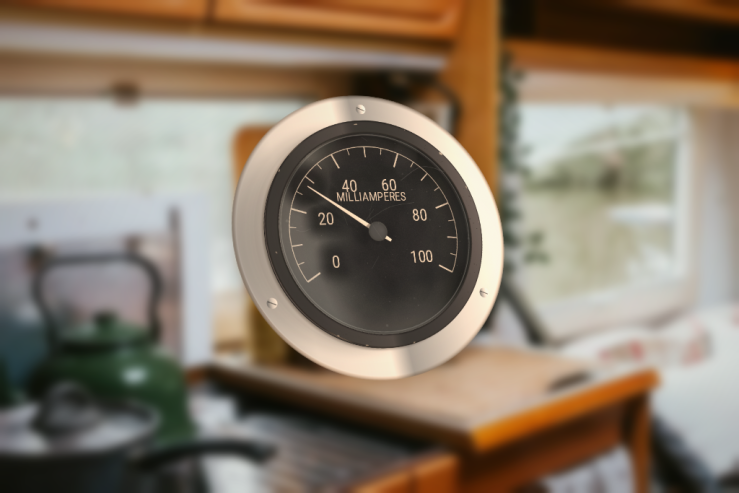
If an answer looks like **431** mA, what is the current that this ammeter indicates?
**27.5** mA
